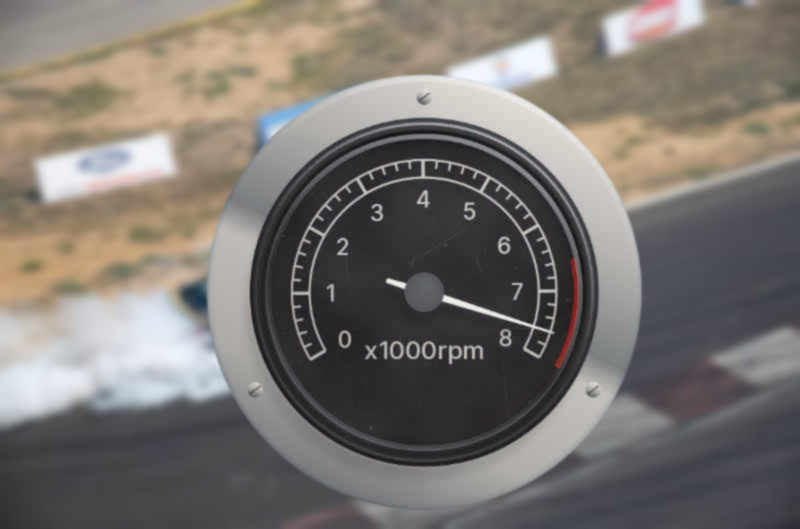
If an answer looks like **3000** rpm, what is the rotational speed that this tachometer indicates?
**7600** rpm
